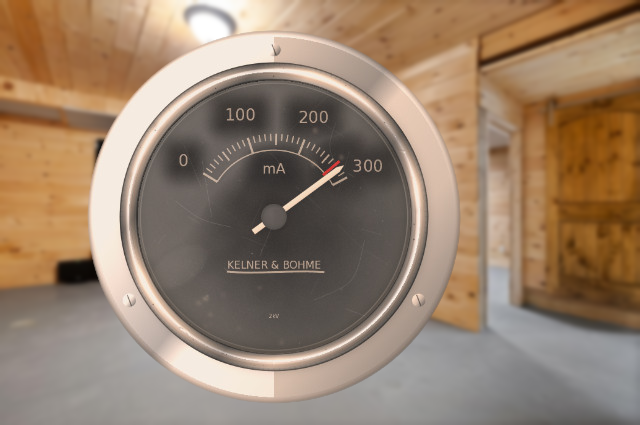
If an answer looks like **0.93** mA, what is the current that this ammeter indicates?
**280** mA
